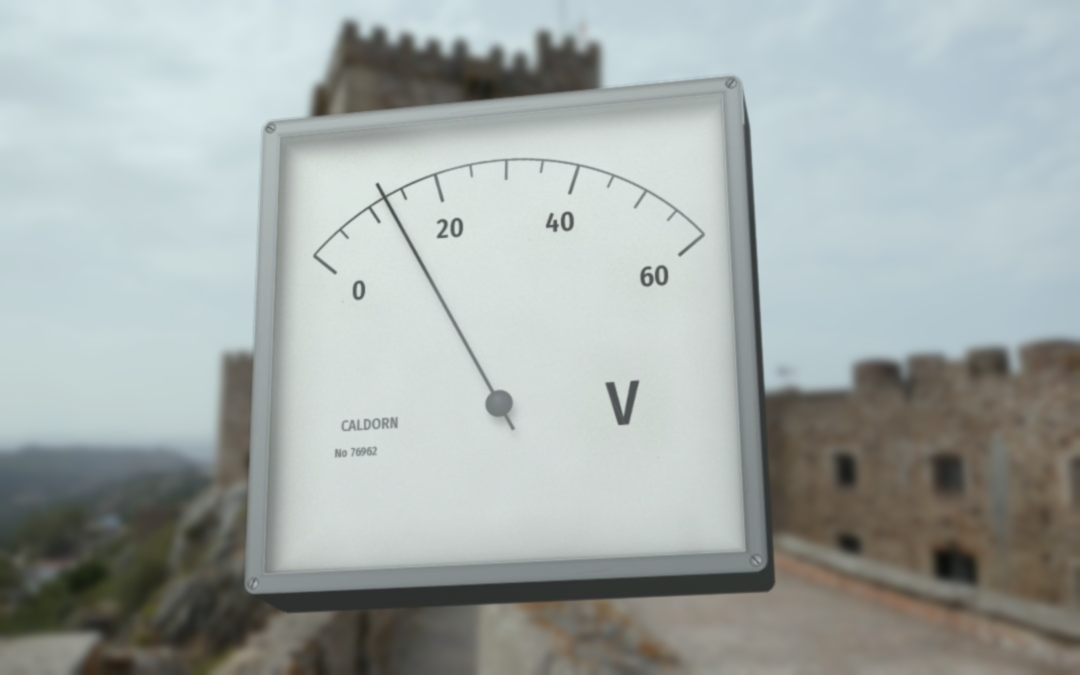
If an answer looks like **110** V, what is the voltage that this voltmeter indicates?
**12.5** V
